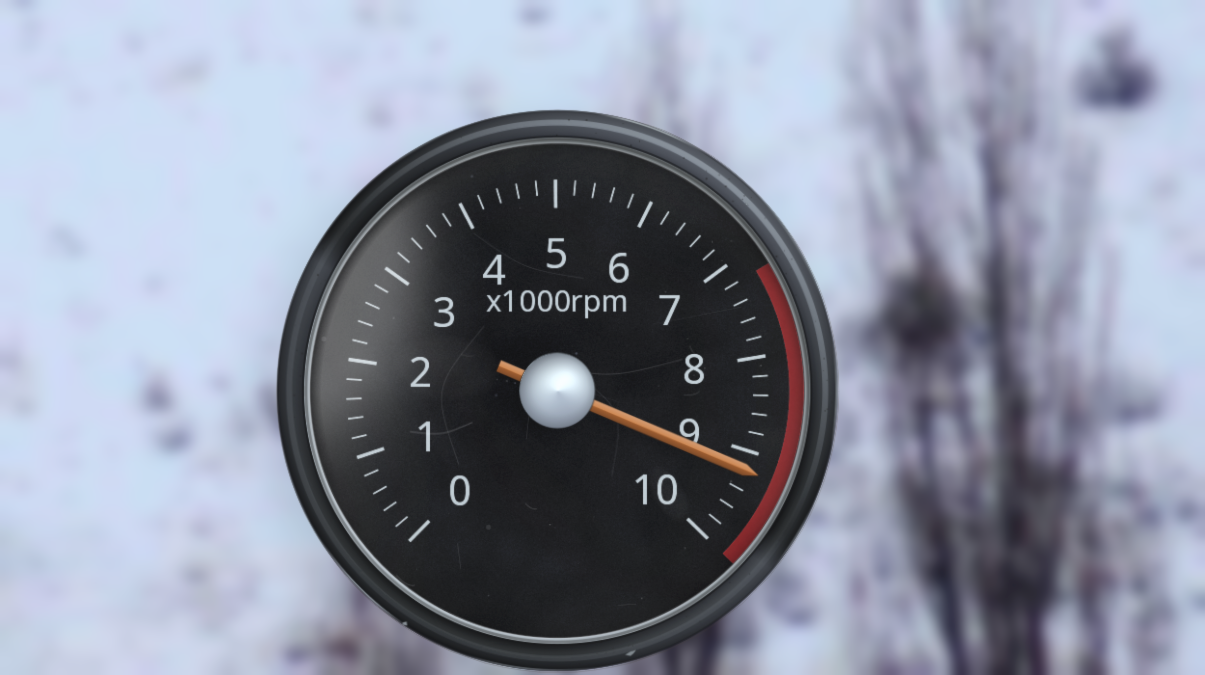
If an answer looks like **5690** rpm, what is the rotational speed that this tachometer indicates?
**9200** rpm
